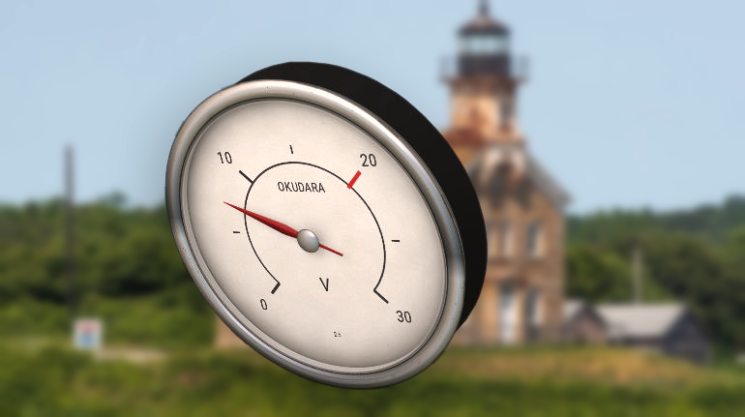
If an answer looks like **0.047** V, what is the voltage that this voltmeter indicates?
**7.5** V
